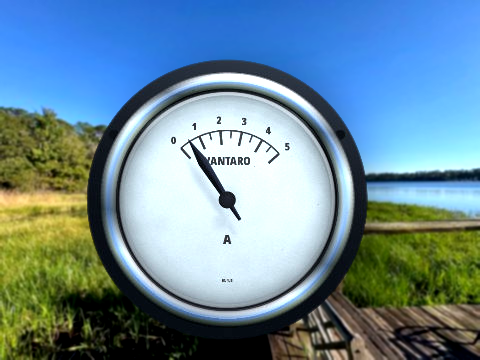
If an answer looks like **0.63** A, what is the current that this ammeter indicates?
**0.5** A
